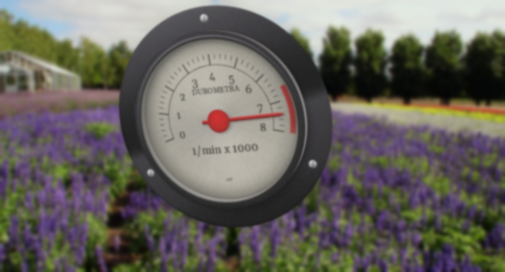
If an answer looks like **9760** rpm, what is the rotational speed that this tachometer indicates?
**7400** rpm
